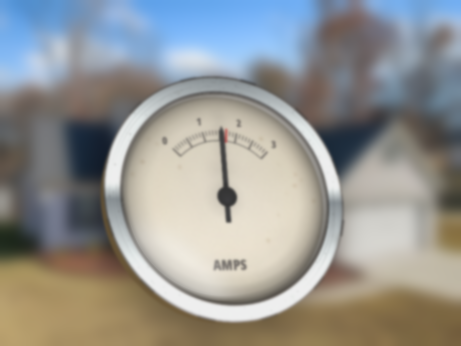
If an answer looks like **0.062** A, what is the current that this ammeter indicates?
**1.5** A
